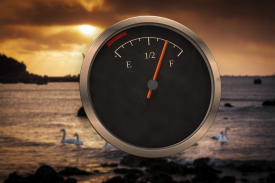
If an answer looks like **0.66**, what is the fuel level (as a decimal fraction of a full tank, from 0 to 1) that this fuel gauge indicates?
**0.75**
